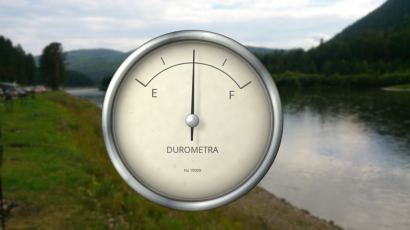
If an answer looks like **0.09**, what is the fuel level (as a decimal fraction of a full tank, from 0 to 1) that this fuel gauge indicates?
**0.5**
